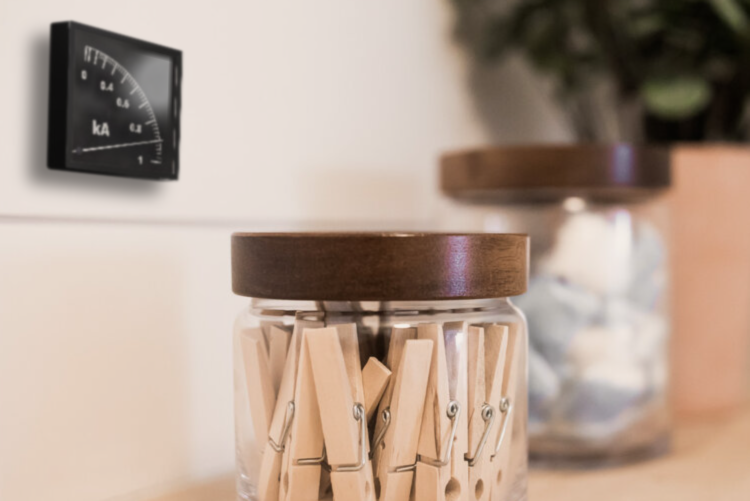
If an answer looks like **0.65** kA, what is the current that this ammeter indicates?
**0.9** kA
